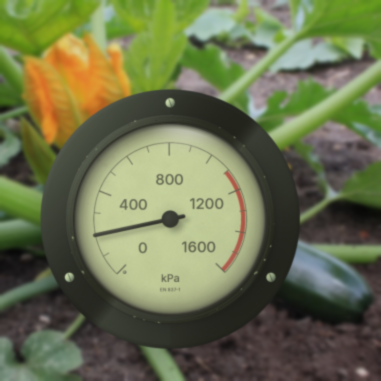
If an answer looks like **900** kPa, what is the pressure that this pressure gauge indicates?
**200** kPa
